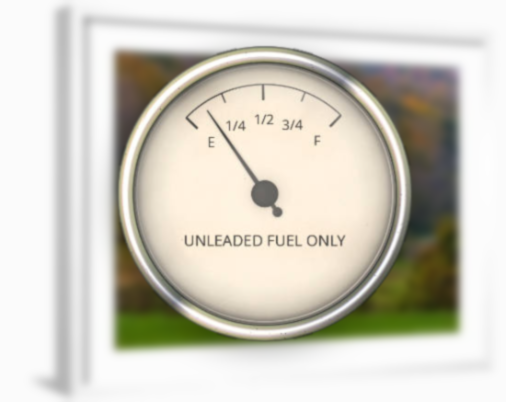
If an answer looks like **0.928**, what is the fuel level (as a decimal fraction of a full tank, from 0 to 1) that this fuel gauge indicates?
**0.125**
